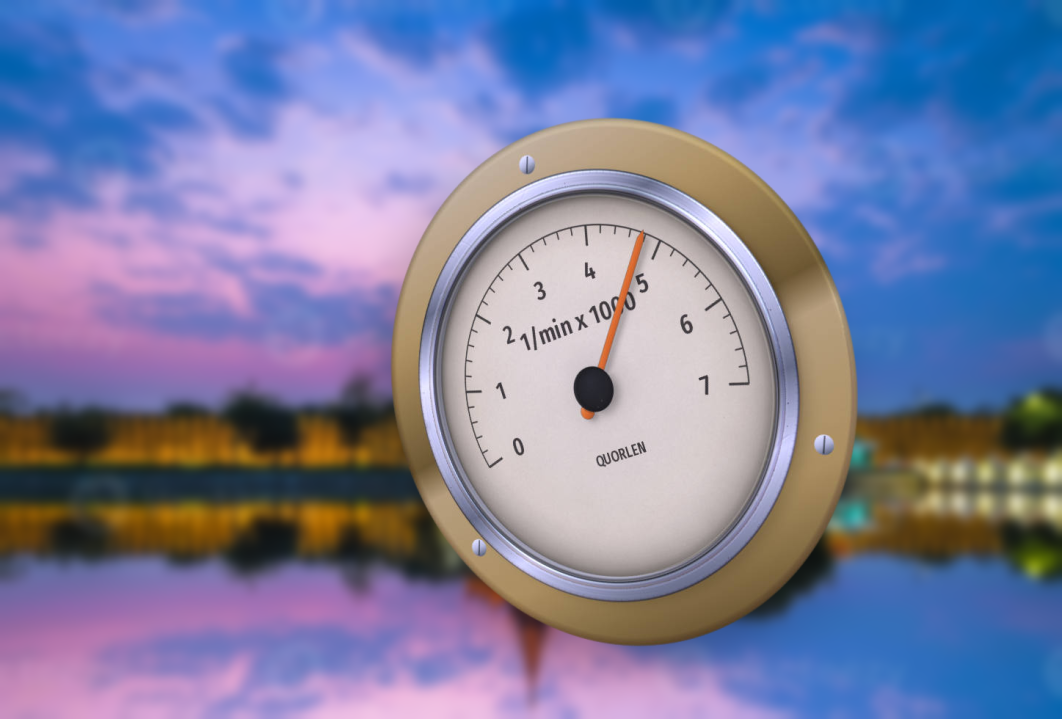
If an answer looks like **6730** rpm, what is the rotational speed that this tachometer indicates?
**4800** rpm
